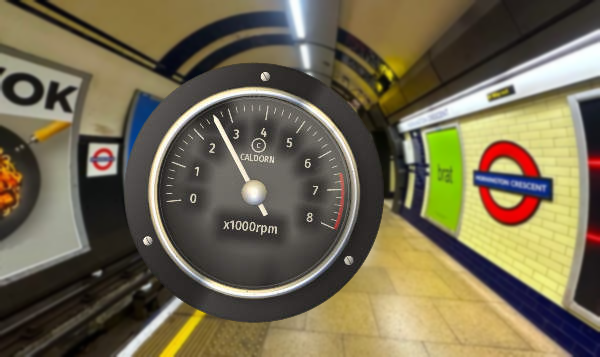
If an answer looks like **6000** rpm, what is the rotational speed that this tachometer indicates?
**2600** rpm
